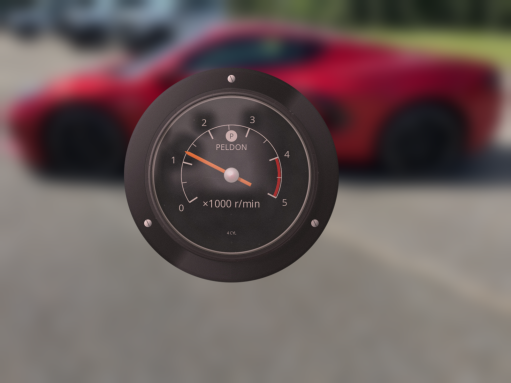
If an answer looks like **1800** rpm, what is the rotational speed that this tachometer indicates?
**1250** rpm
